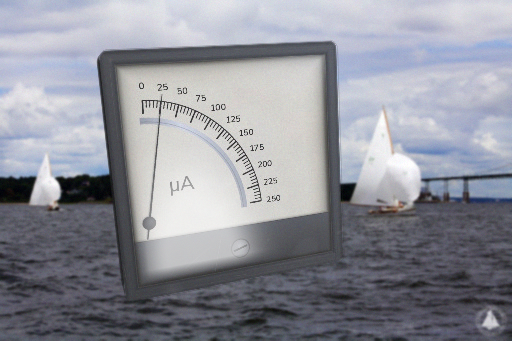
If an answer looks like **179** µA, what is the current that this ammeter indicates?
**25** µA
